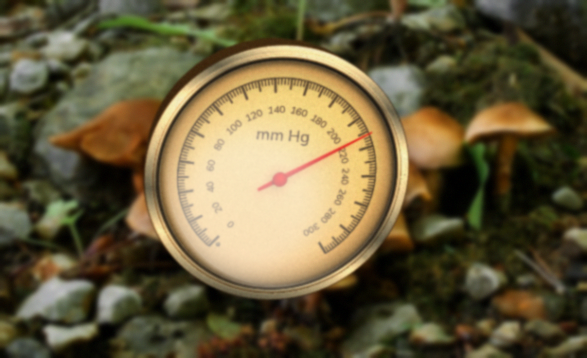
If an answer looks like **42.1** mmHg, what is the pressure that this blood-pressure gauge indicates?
**210** mmHg
